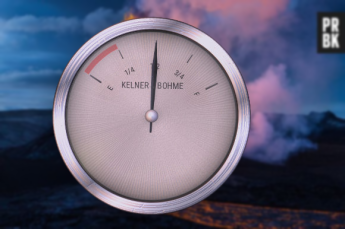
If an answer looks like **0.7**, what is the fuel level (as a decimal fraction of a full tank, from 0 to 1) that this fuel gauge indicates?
**0.5**
